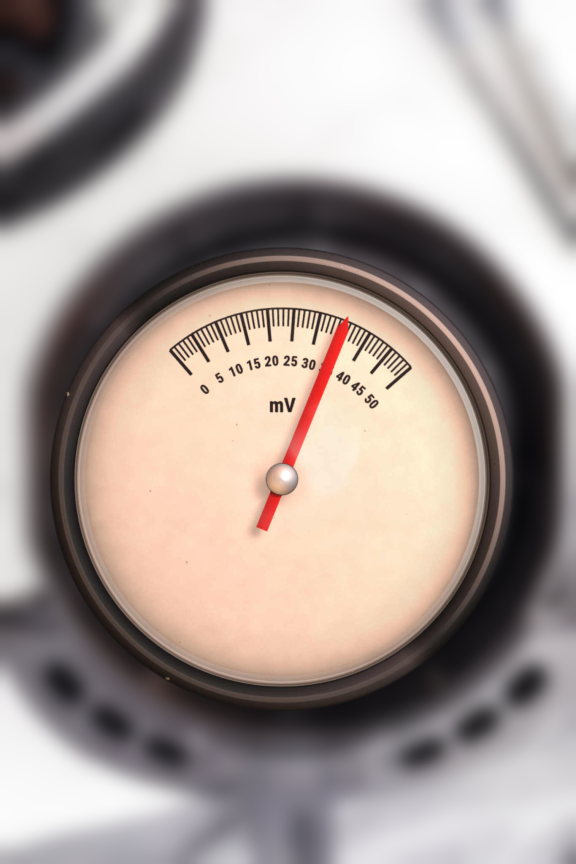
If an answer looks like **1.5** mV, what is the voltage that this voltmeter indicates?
**35** mV
